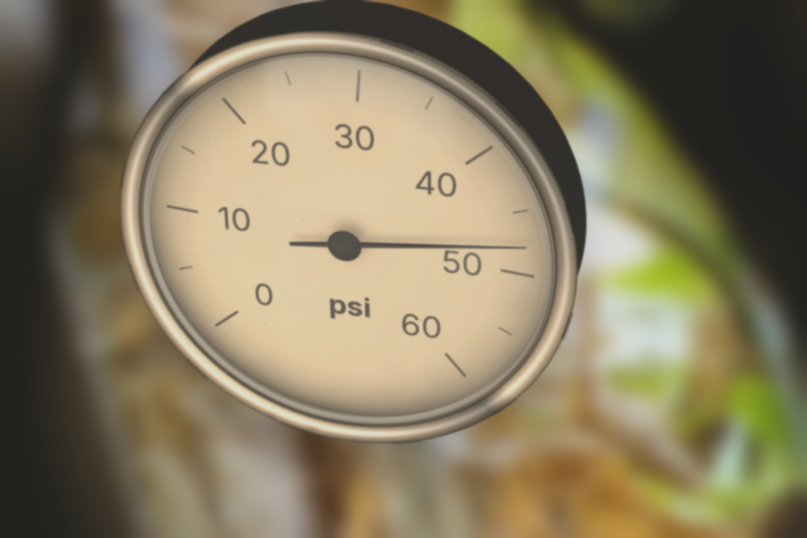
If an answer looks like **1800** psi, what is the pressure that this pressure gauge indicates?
**47.5** psi
